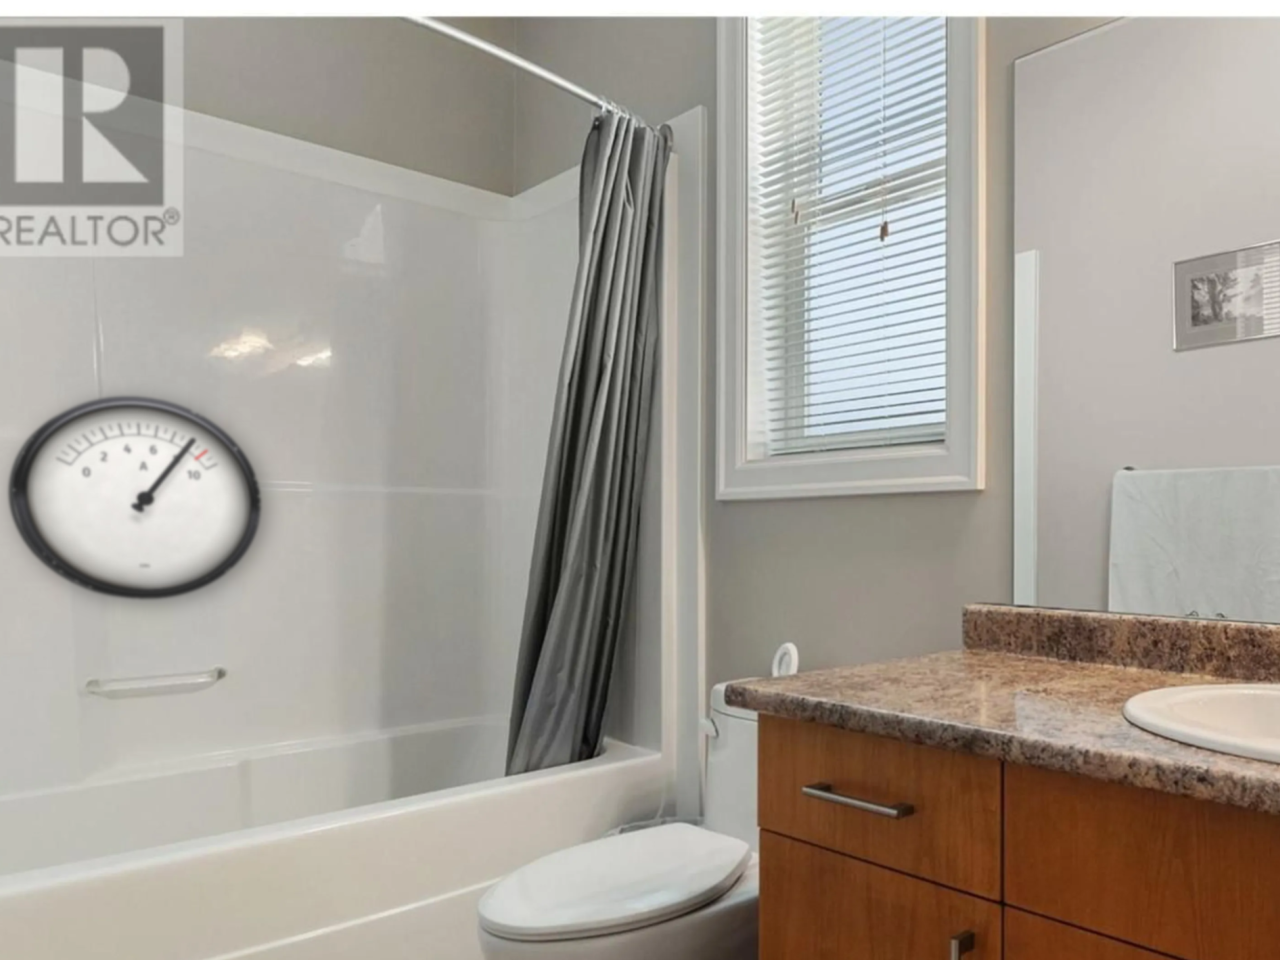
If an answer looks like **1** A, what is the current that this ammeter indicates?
**8** A
